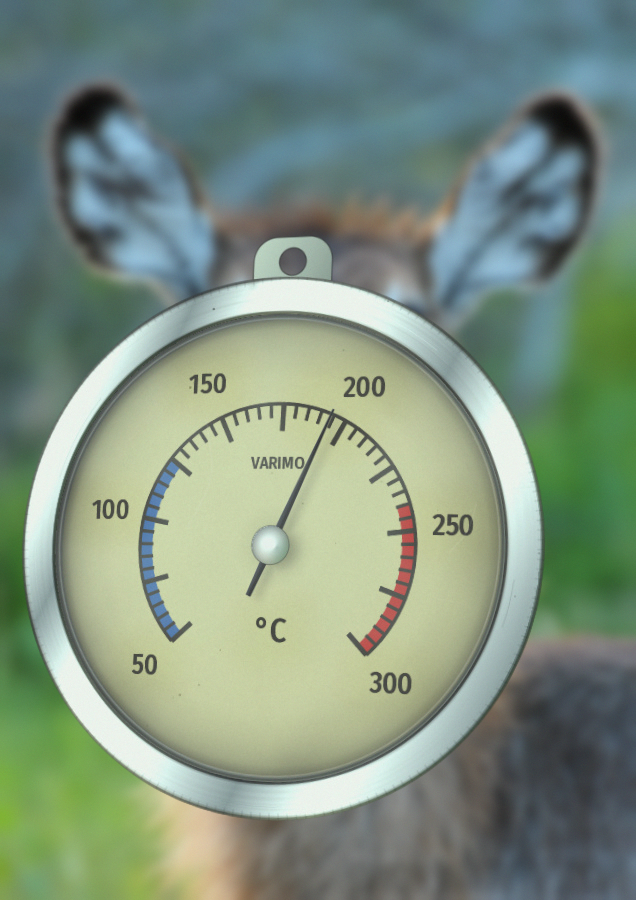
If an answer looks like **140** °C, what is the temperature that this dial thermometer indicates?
**195** °C
